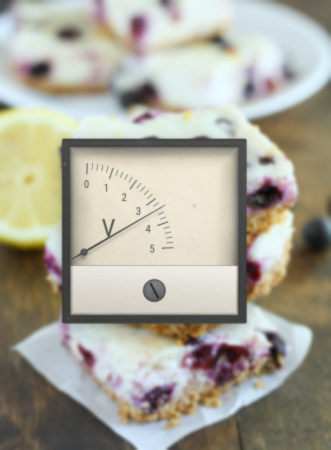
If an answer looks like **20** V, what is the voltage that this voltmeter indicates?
**3.4** V
